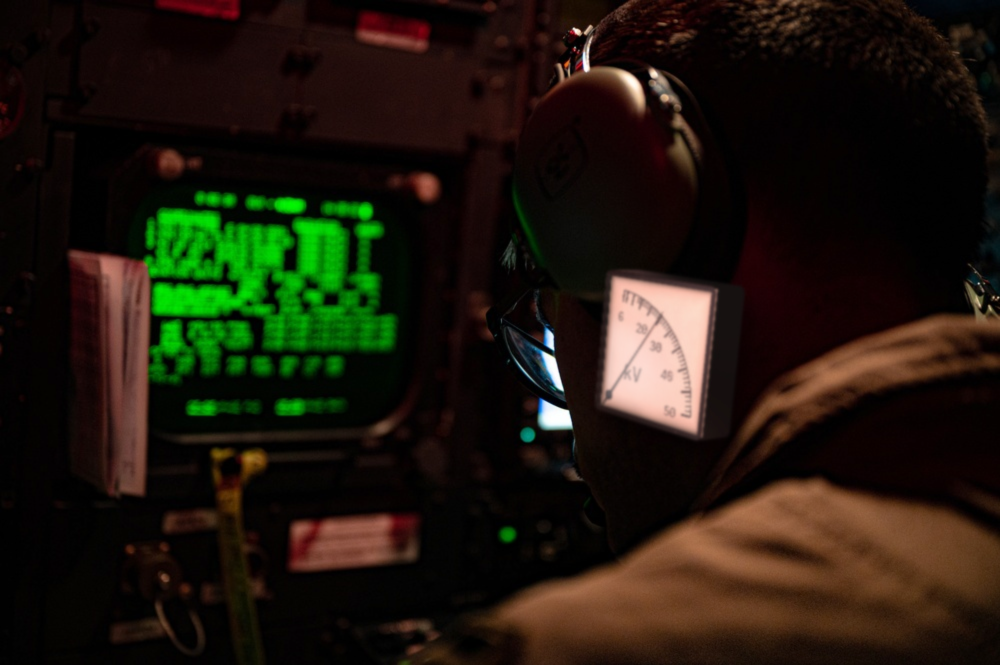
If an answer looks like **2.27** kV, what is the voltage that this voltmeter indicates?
**25** kV
